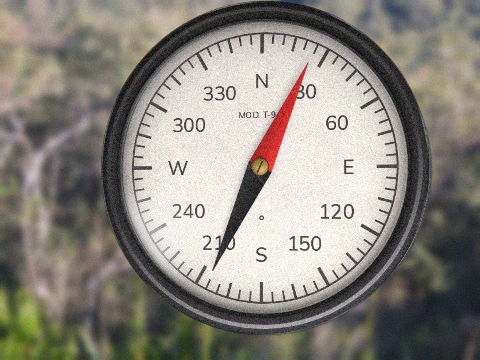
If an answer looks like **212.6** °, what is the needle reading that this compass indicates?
**25** °
